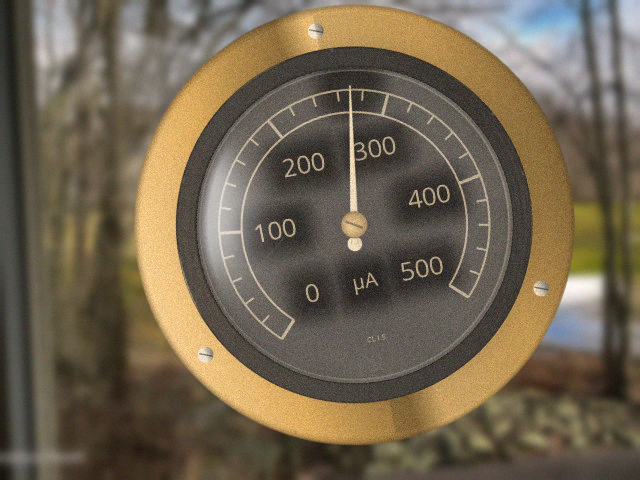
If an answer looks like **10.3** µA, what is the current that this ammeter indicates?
**270** µA
